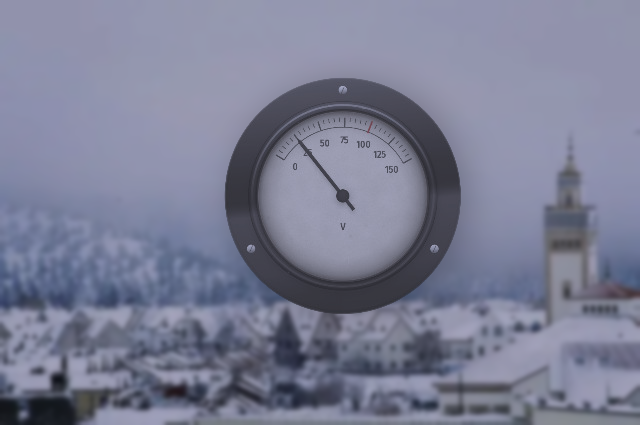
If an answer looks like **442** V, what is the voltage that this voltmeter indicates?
**25** V
